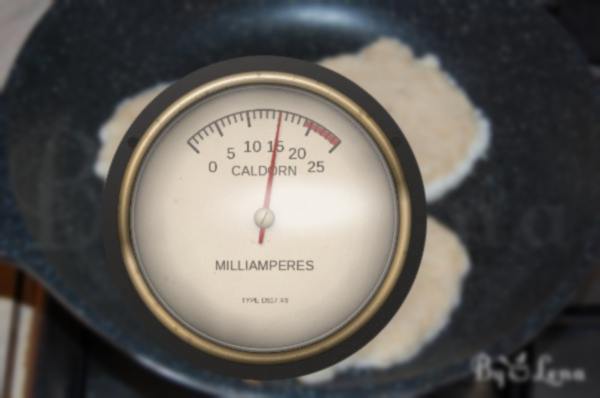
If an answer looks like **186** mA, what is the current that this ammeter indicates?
**15** mA
